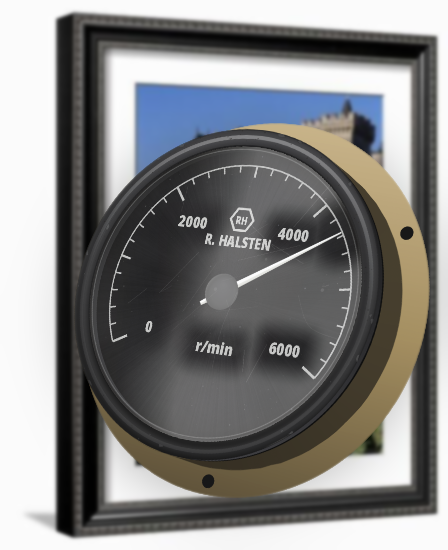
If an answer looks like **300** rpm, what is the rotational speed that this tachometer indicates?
**4400** rpm
